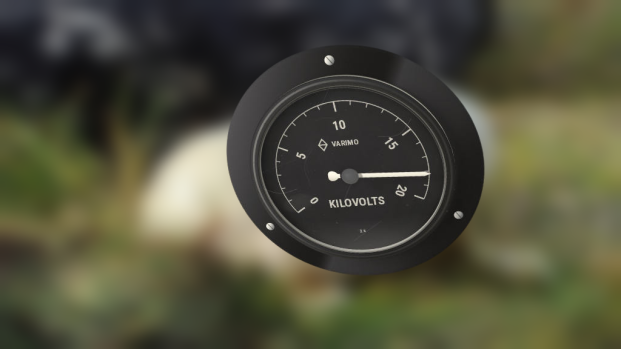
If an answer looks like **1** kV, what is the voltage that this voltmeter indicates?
**18** kV
